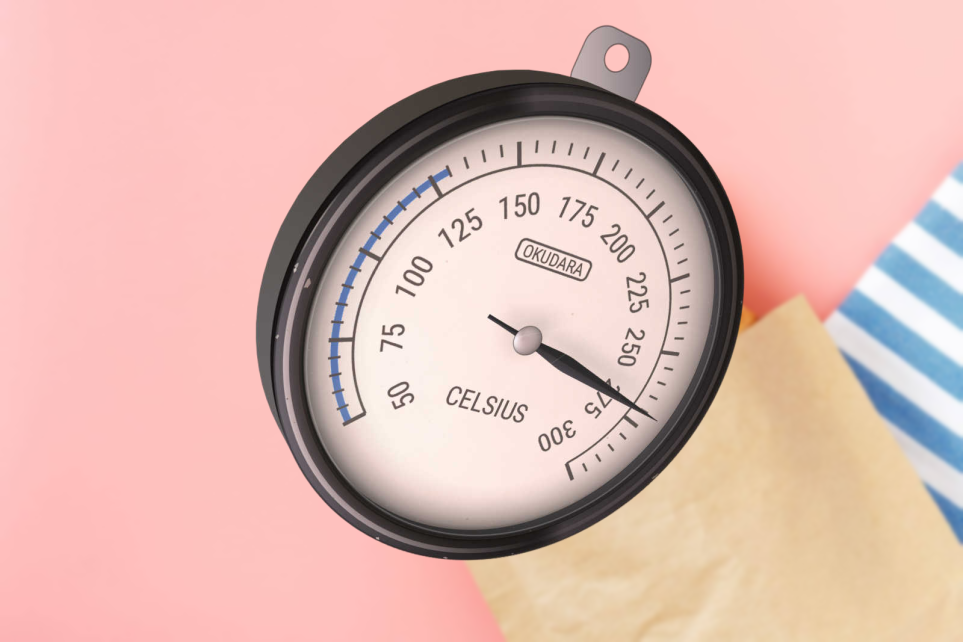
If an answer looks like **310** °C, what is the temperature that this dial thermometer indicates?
**270** °C
